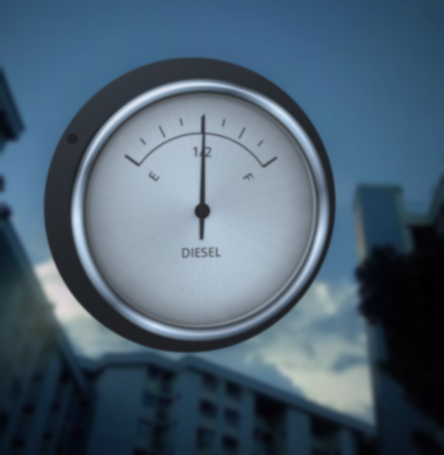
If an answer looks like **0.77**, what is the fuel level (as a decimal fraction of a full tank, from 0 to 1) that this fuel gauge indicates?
**0.5**
